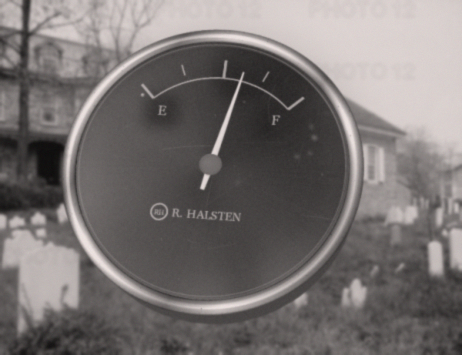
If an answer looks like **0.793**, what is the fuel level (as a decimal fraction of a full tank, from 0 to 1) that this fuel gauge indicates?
**0.625**
